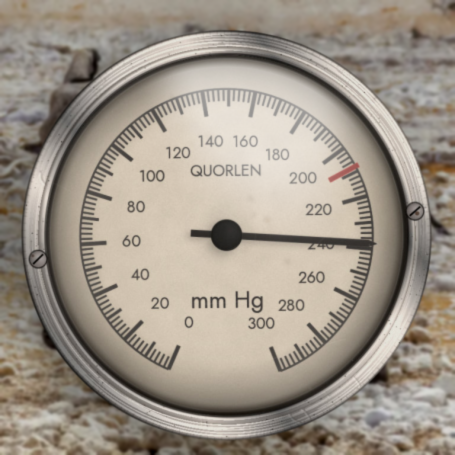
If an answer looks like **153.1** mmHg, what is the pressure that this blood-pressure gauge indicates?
**238** mmHg
